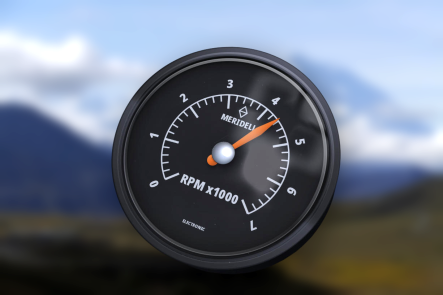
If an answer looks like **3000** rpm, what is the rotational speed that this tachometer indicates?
**4400** rpm
